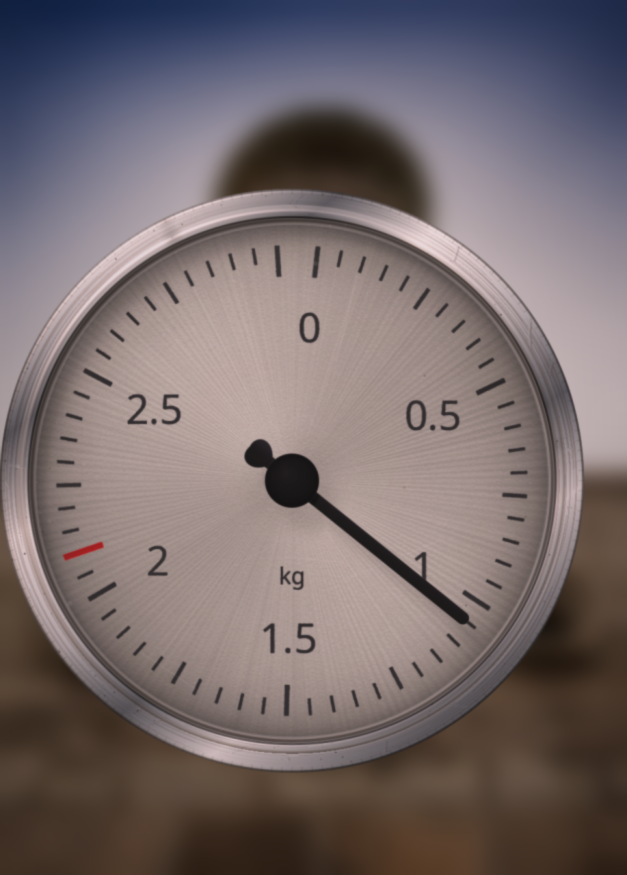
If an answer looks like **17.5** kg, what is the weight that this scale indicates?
**1.05** kg
